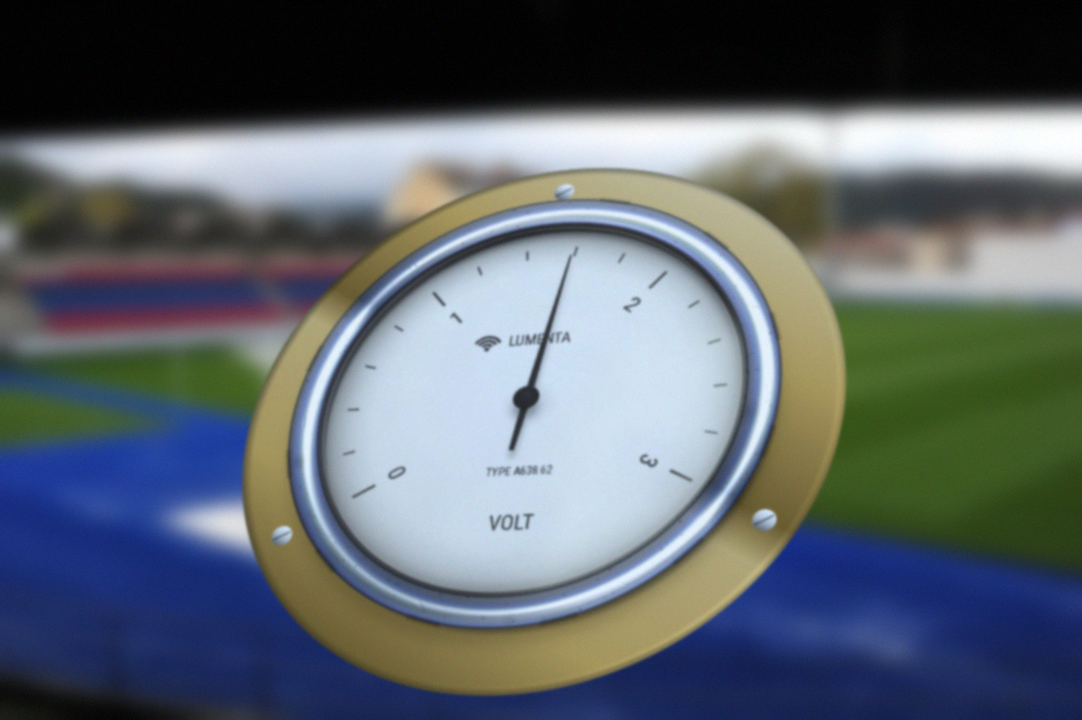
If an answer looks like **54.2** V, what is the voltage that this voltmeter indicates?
**1.6** V
